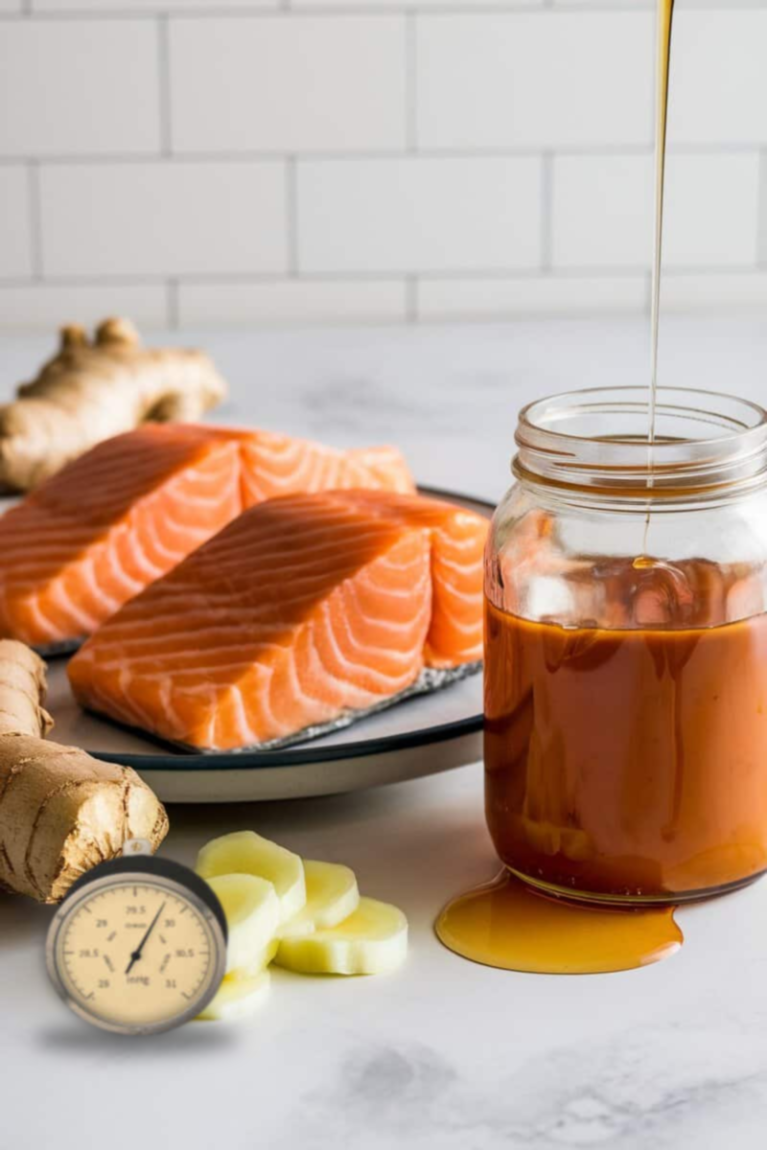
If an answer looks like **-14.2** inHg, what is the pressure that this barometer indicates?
**29.8** inHg
